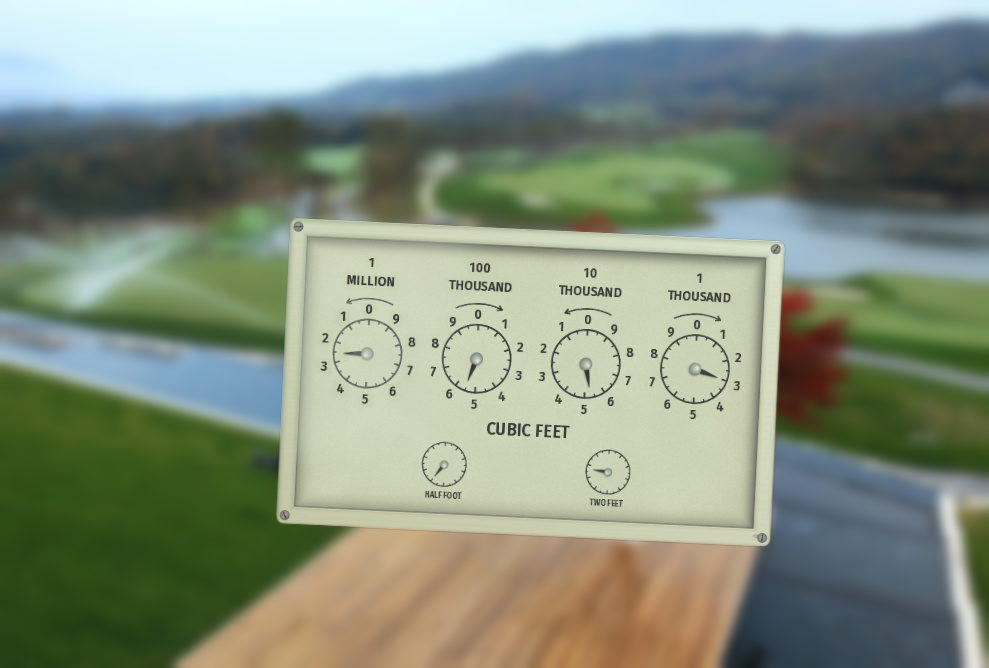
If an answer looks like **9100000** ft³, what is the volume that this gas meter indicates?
**255300** ft³
